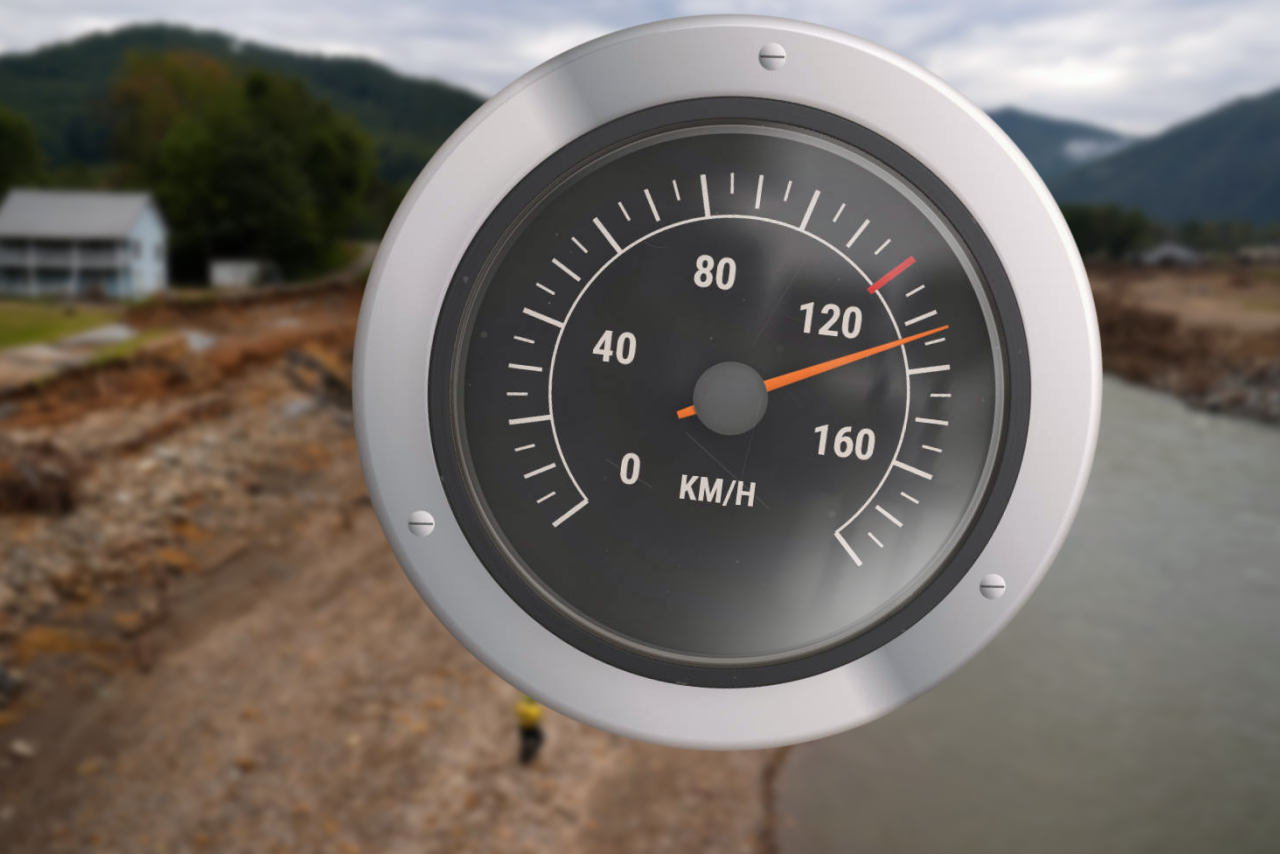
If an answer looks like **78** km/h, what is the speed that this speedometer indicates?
**132.5** km/h
